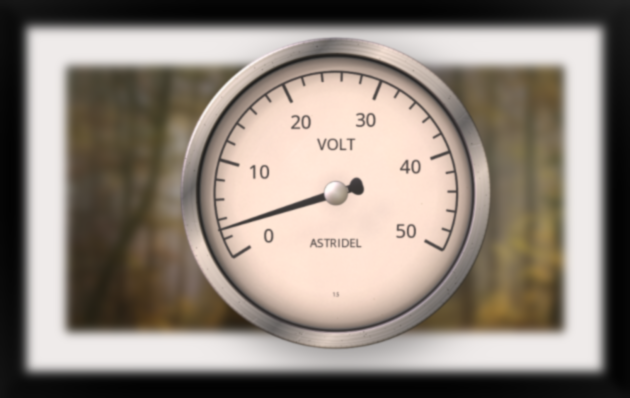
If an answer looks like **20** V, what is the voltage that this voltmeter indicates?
**3** V
